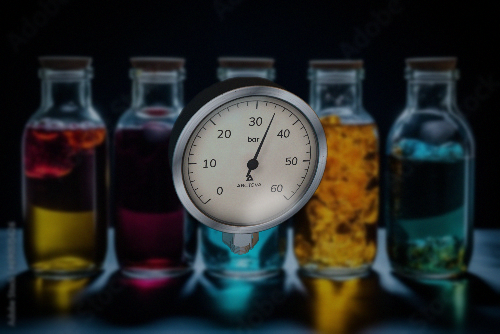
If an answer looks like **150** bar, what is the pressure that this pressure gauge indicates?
**34** bar
